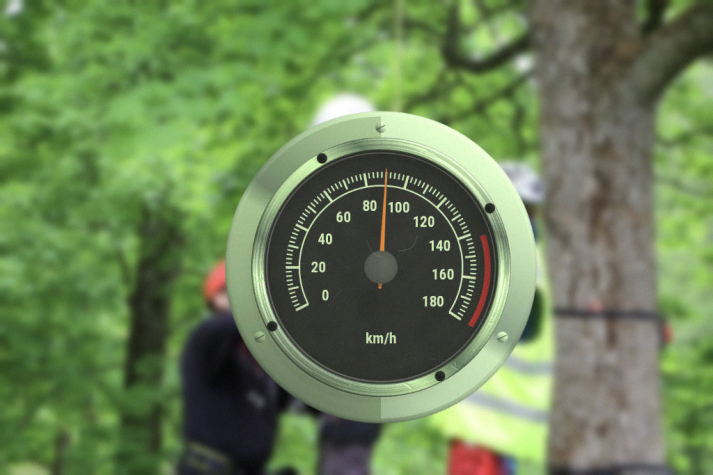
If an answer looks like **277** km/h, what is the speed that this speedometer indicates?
**90** km/h
